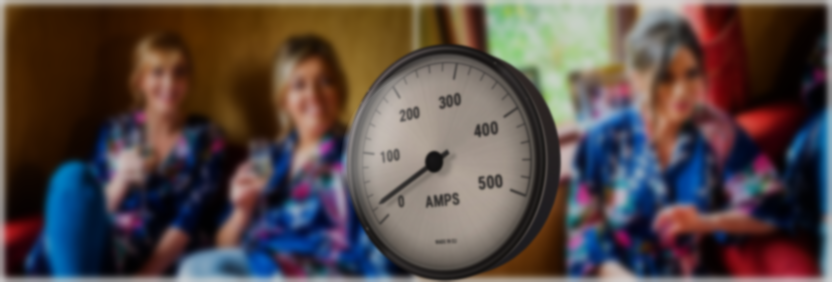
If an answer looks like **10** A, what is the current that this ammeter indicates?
**20** A
